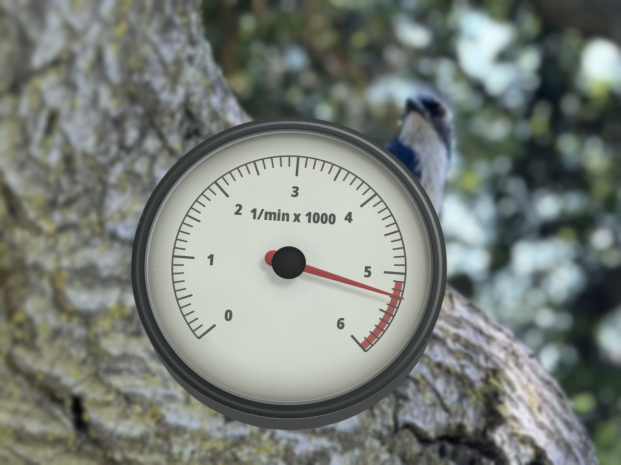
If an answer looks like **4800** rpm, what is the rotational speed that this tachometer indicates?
**5300** rpm
